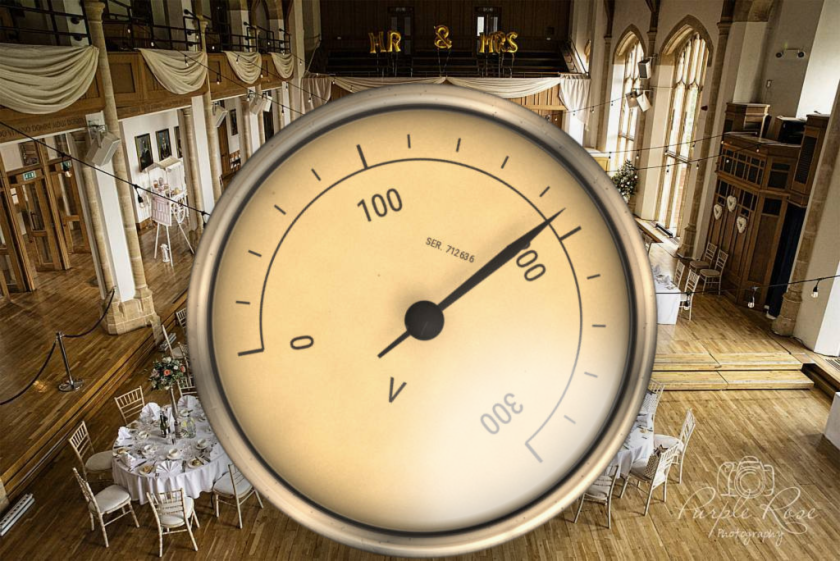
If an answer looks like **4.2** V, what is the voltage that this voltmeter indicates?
**190** V
